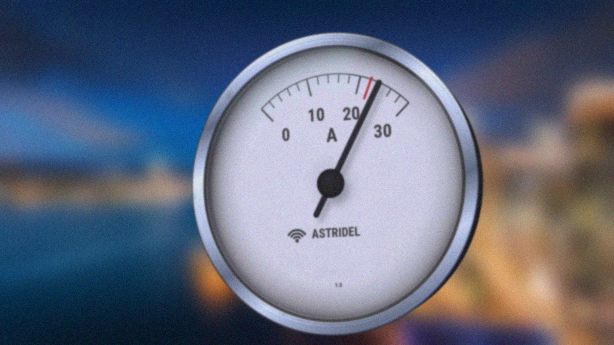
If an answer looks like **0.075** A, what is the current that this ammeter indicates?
**24** A
